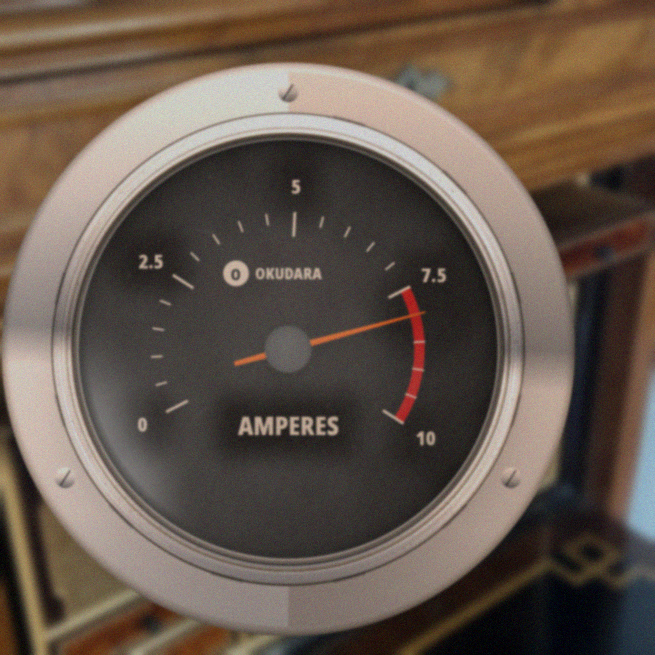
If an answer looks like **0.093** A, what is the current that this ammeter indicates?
**8** A
